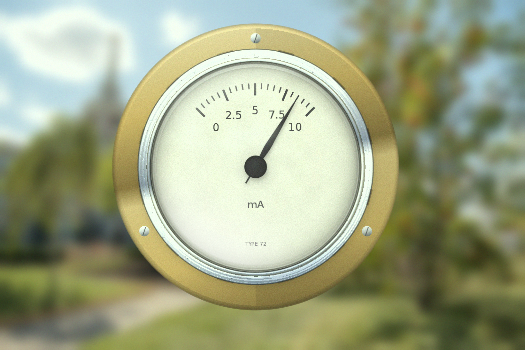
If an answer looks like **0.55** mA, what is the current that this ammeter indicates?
**8.5** mA
